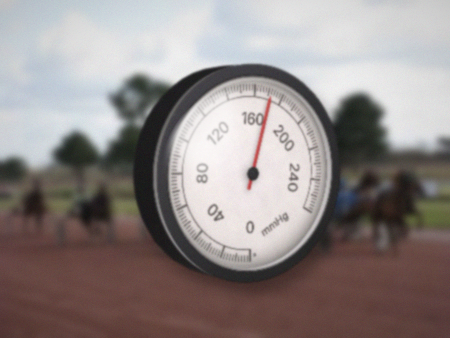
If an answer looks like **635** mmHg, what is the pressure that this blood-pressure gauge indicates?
**170** mmHg
